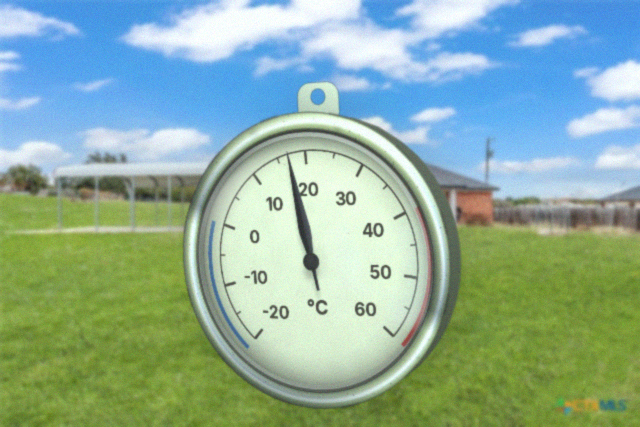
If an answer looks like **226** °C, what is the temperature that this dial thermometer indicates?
**17.5** °C
